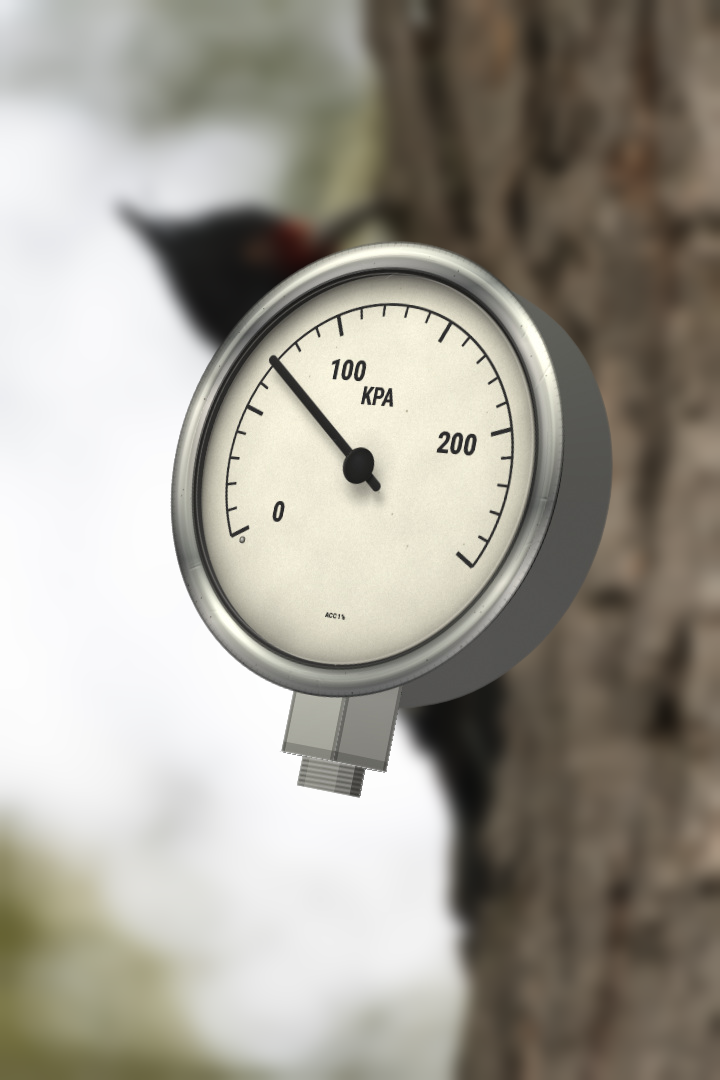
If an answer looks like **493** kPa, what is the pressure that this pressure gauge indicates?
**70** kPa
